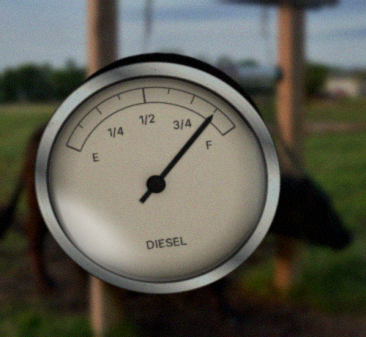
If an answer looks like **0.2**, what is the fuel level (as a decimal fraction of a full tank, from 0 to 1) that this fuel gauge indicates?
**0.875**
